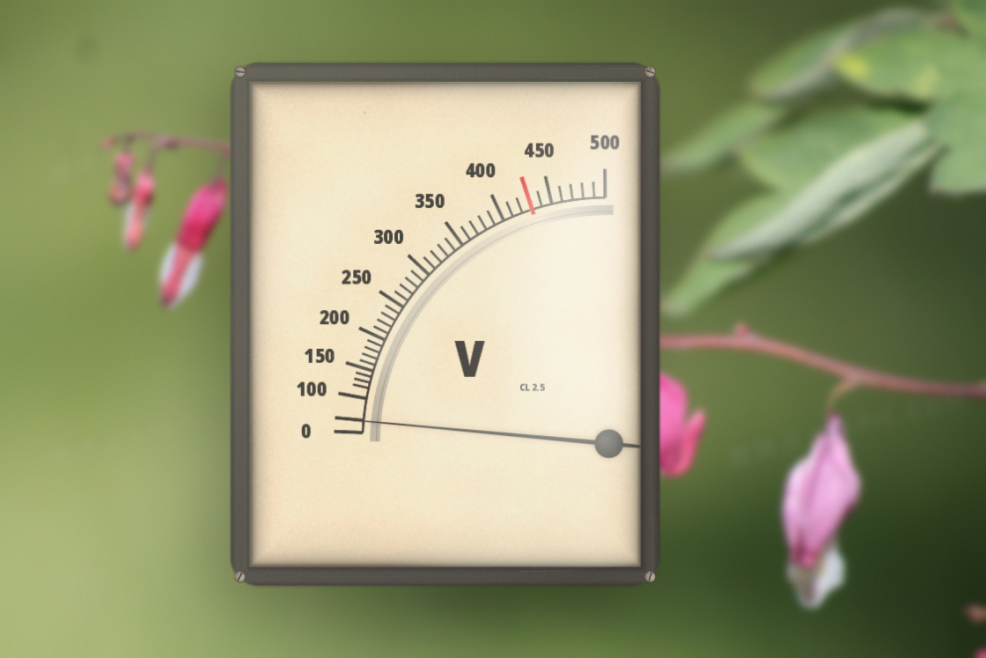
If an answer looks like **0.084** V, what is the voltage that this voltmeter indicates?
**50** V
